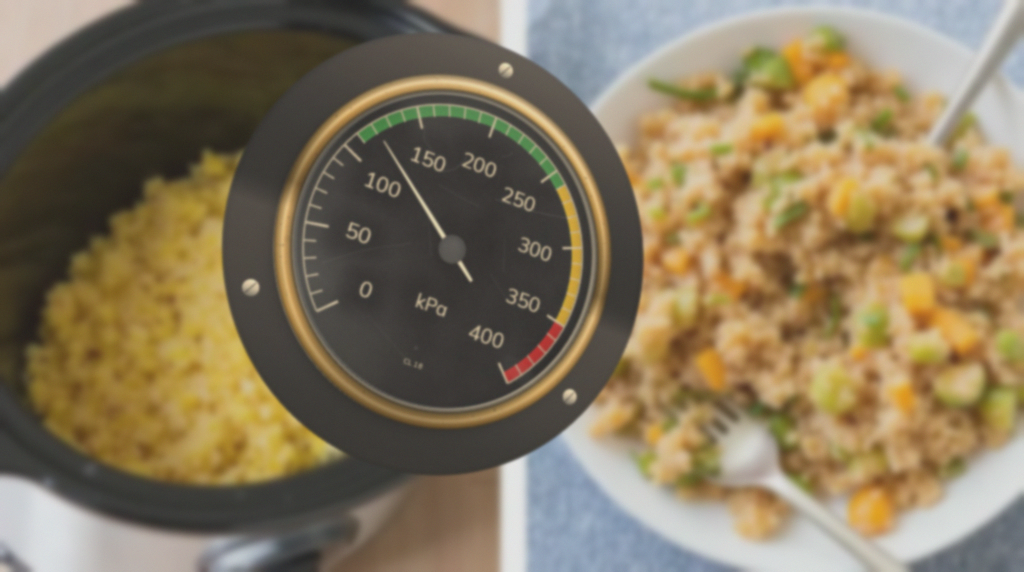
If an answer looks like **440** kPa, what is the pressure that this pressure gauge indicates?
**120** kPa
